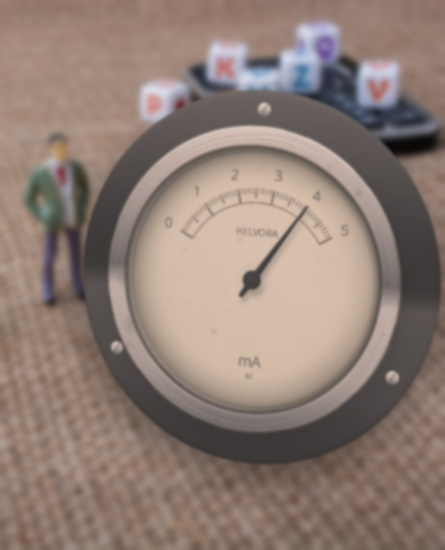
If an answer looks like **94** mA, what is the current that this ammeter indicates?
**4** mA
